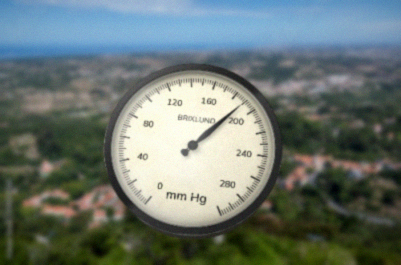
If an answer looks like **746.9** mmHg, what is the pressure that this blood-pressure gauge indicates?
**190** mmHg
